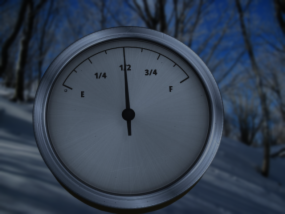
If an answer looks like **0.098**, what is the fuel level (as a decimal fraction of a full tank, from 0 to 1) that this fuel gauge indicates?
**0.5**
